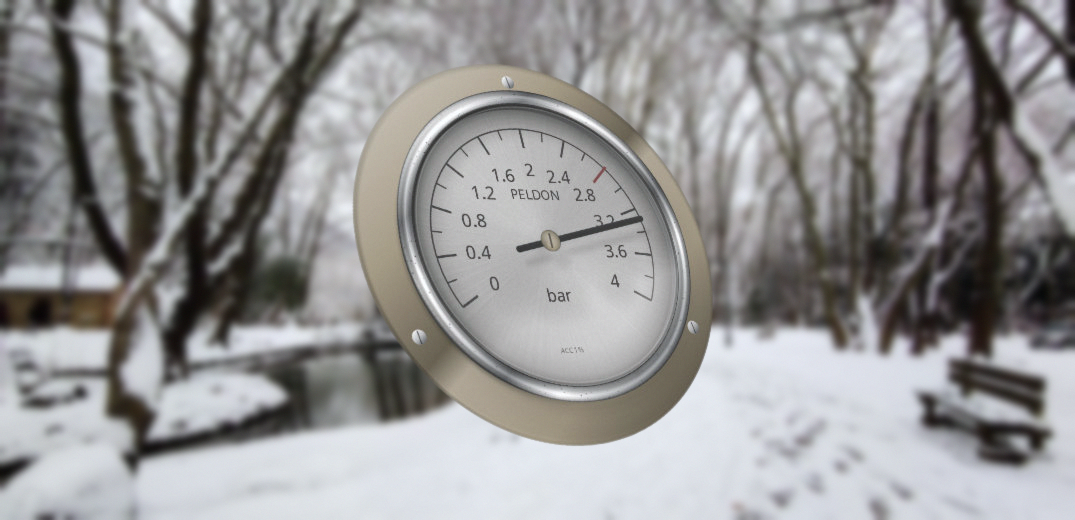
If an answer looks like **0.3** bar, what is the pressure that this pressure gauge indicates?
**3.3** bar
